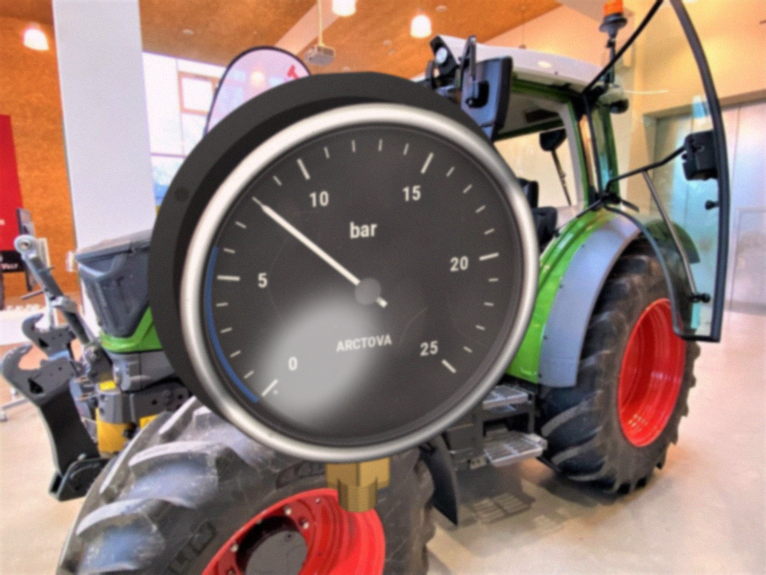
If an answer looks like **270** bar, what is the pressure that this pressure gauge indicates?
**8** bar
